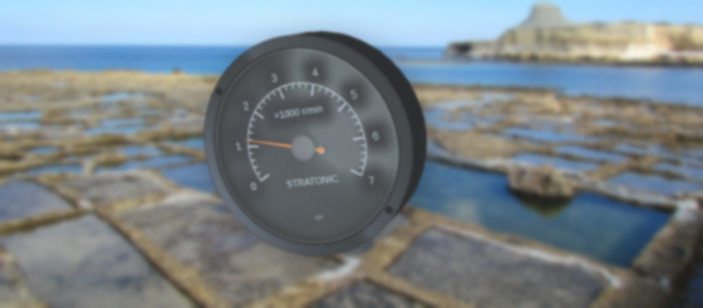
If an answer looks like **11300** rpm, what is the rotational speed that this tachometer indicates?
**1200** rpm
